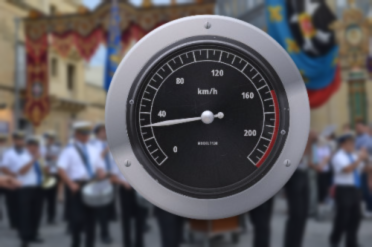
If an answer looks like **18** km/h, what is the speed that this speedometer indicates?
**30** km/h
